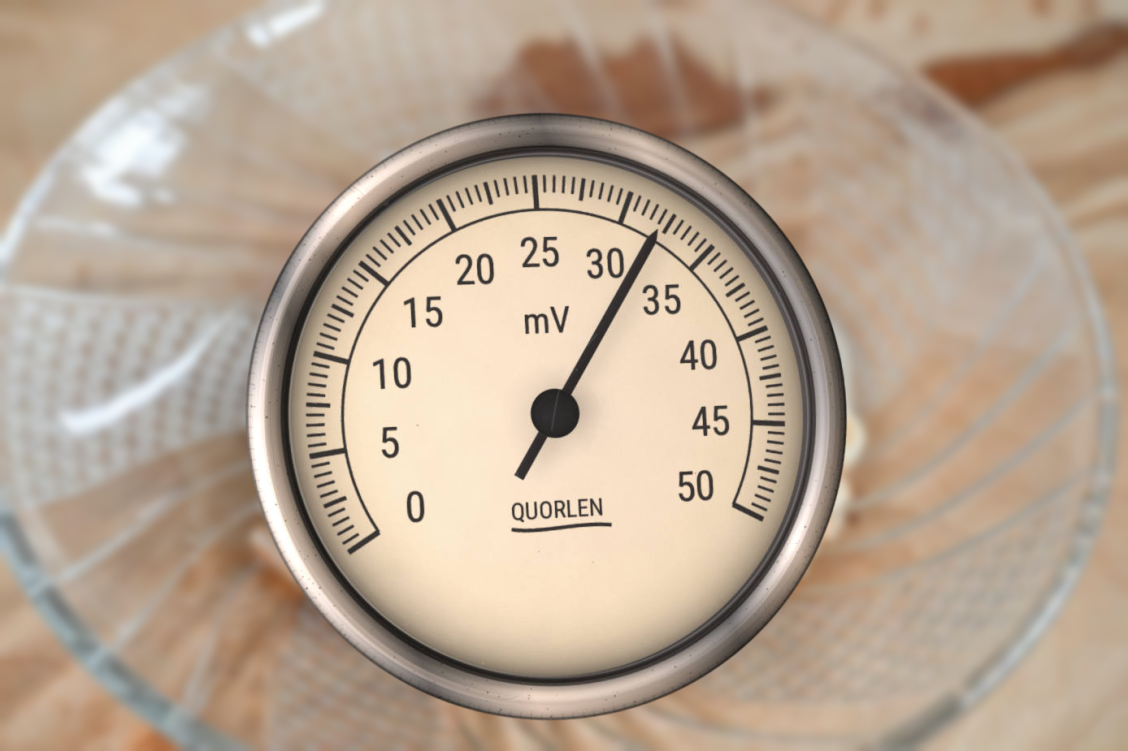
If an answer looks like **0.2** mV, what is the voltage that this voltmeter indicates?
**32** mV
